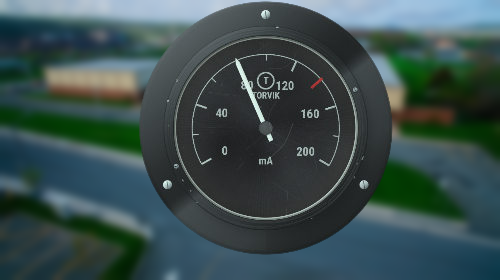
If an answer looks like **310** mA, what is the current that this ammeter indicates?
**80** mA
